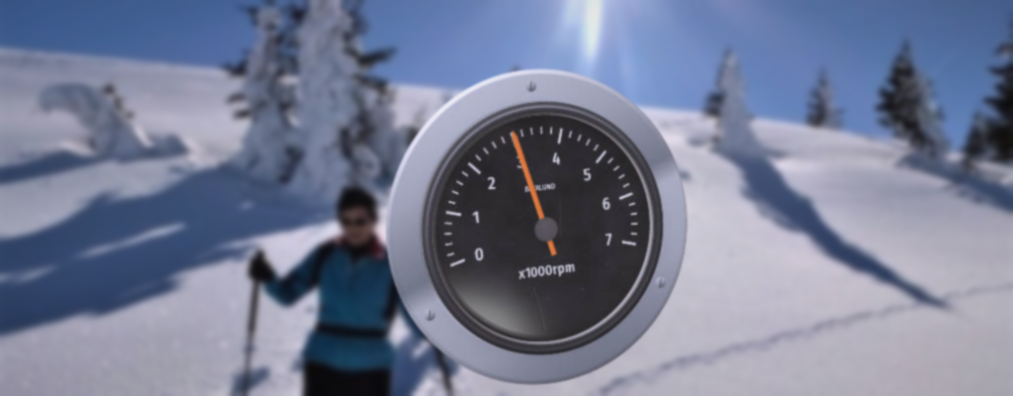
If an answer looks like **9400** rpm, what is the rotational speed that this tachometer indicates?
**3000** rpm
